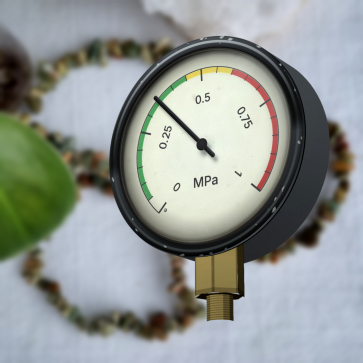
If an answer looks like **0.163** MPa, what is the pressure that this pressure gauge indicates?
**0.35** MPa
